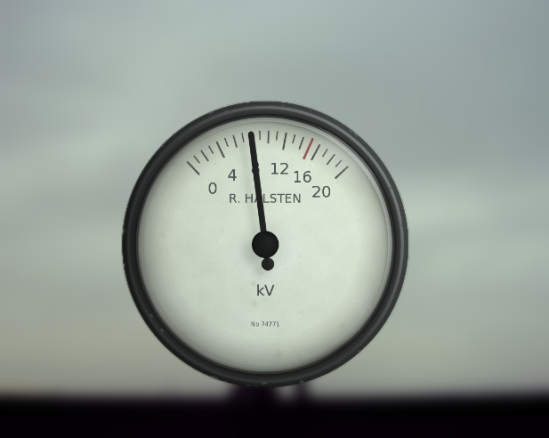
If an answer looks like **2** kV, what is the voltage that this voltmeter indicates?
**8** kV
